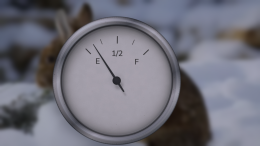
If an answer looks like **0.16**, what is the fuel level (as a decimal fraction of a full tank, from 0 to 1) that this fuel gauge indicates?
**0.125**
